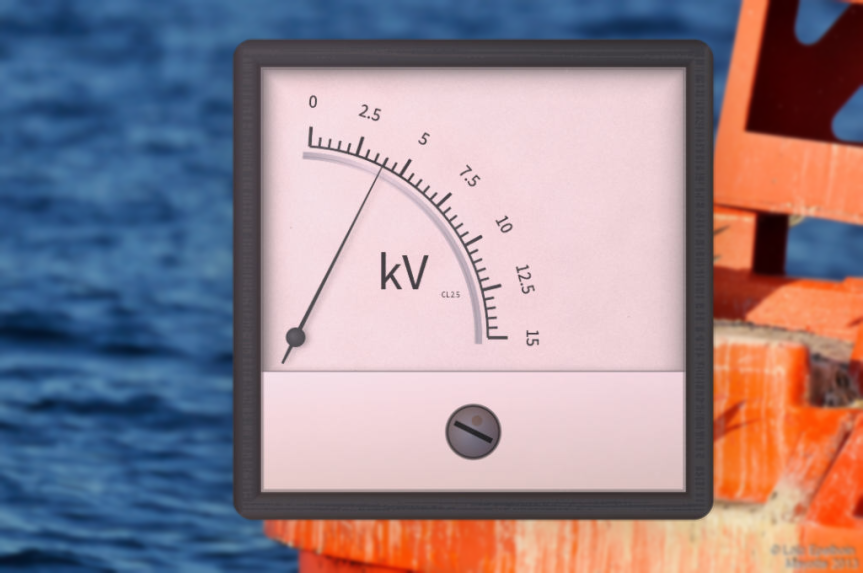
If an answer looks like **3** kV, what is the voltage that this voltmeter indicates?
**4** kV
